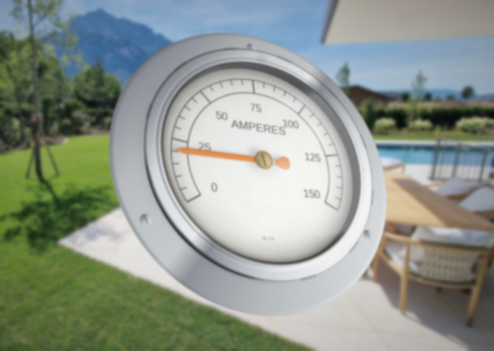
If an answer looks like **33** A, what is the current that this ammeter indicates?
**20** A
